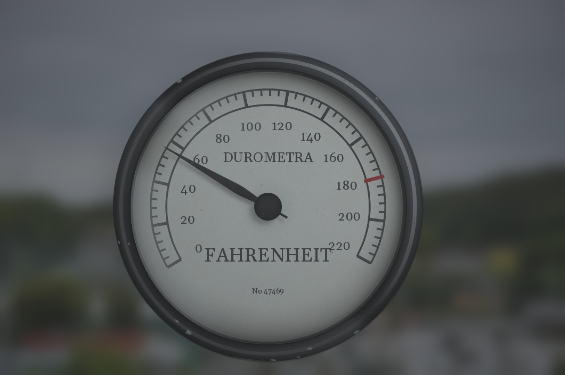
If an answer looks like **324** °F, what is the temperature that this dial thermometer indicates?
**56** °F
